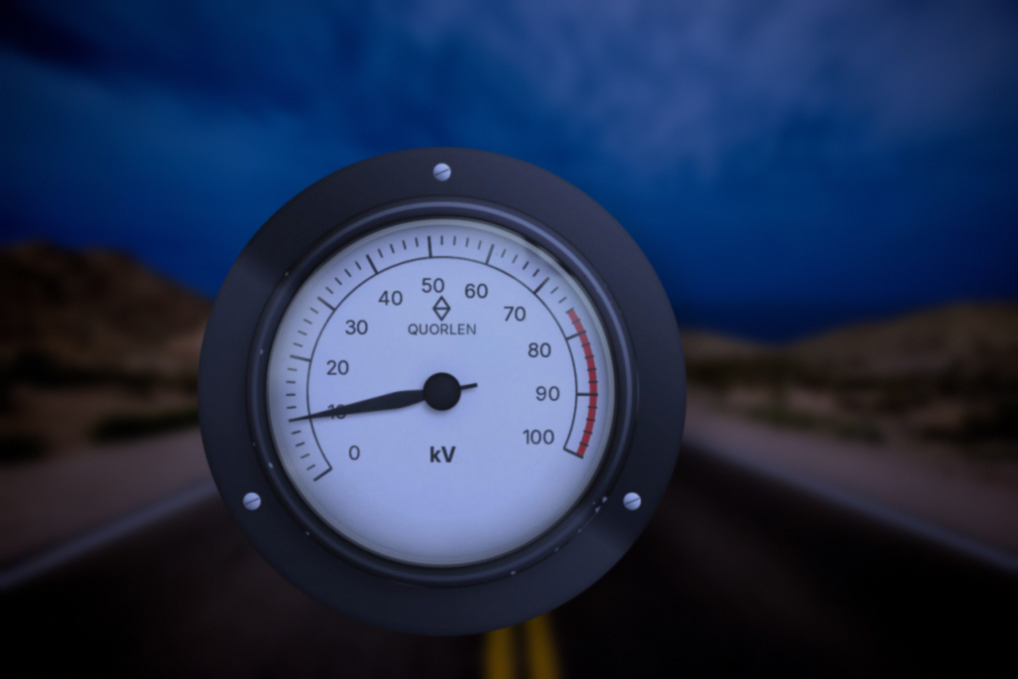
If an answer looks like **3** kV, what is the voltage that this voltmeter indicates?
**10** kV
